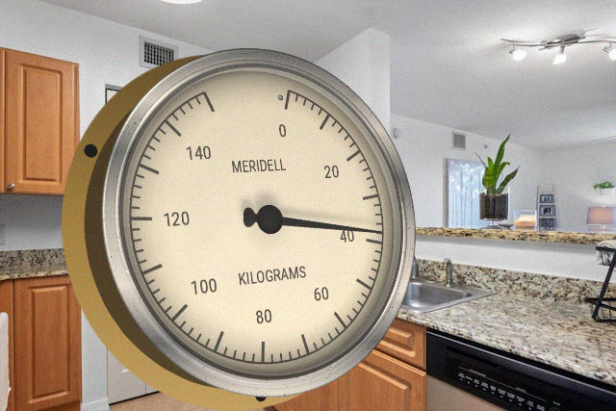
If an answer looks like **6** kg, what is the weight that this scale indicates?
**38** kg
